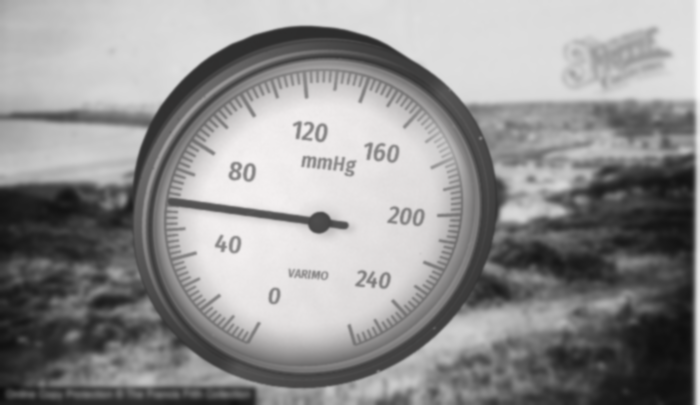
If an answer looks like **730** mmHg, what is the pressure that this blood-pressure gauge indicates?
**60** mmHg
